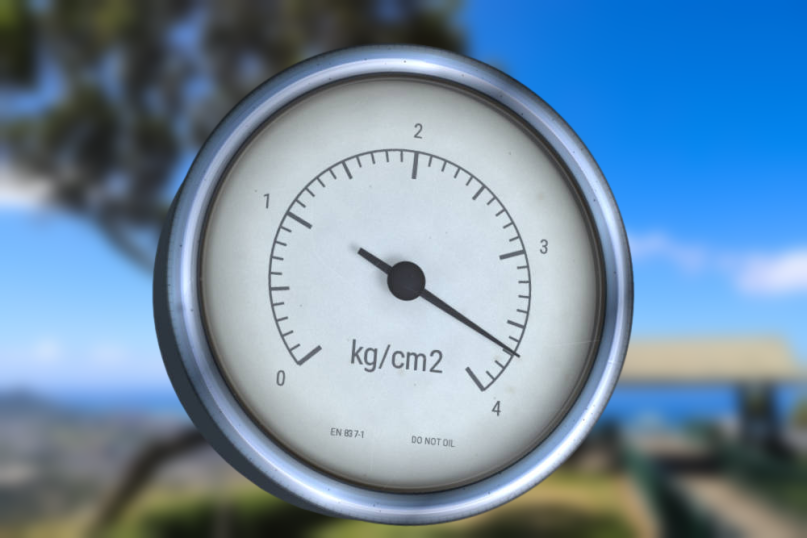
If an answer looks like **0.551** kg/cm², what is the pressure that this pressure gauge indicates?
**3.7** kg/cm²
